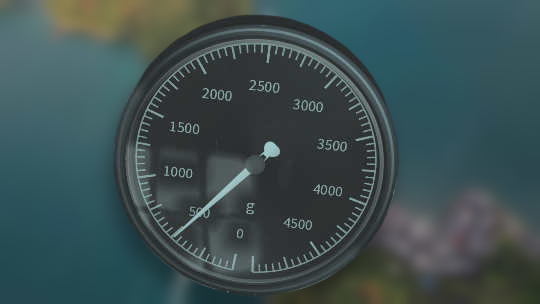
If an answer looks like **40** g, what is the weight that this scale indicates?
**500** g
